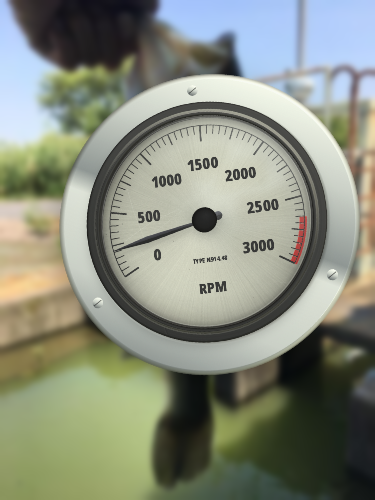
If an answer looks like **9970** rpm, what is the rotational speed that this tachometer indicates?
**200** rpm
